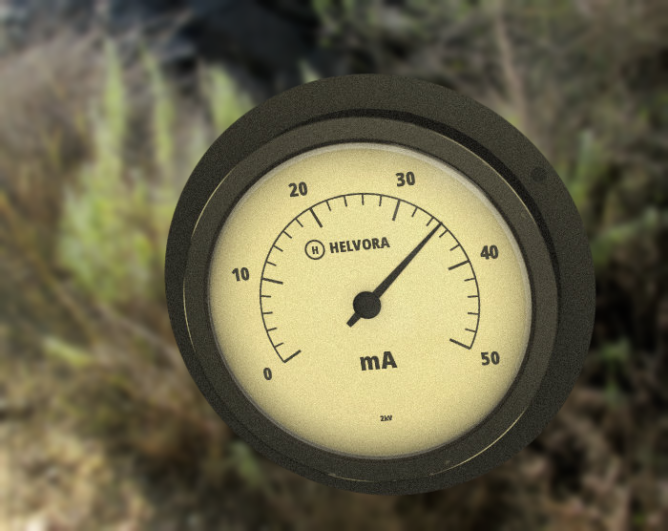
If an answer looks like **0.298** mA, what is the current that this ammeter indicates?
**35** mA
